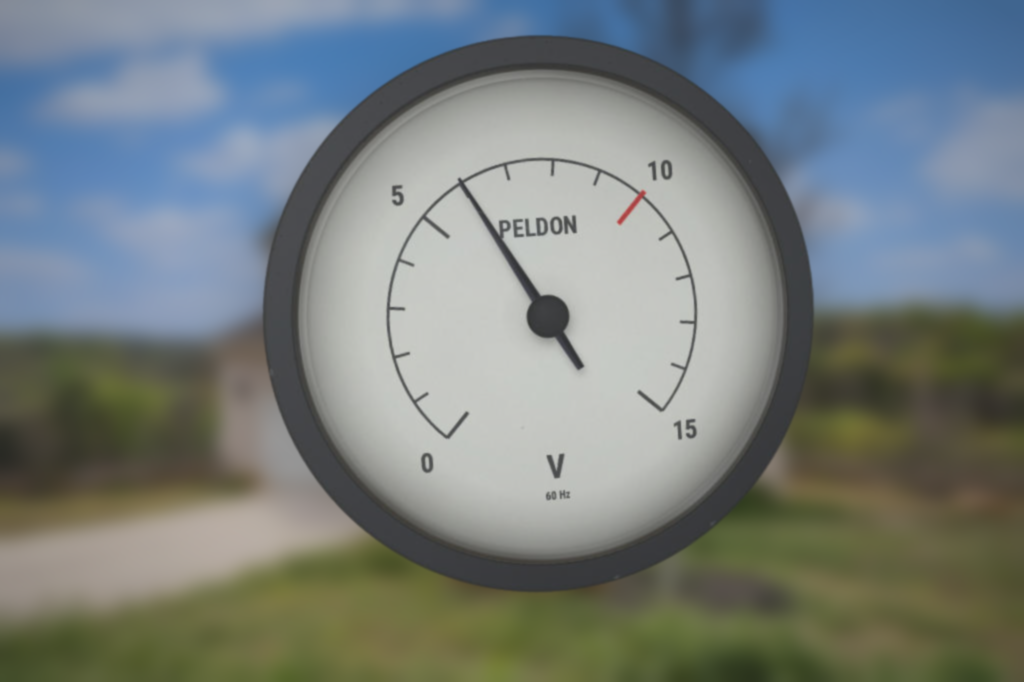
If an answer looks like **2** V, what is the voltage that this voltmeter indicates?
**6** V
